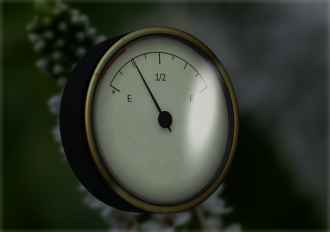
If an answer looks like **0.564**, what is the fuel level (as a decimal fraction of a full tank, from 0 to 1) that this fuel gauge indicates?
**0.25**
